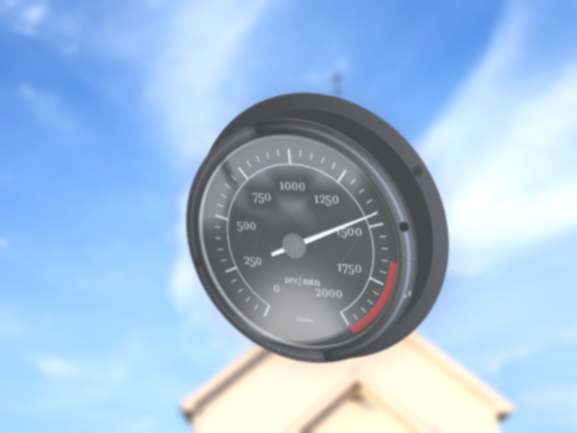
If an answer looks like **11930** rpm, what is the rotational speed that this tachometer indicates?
**1450** rpm
